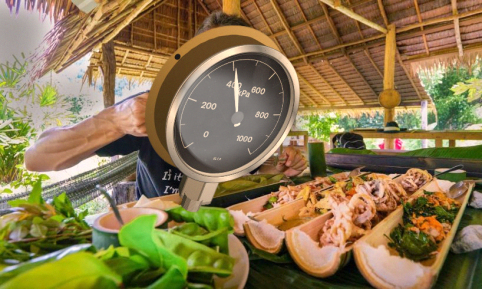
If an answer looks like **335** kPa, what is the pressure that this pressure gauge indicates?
**400** kPa
